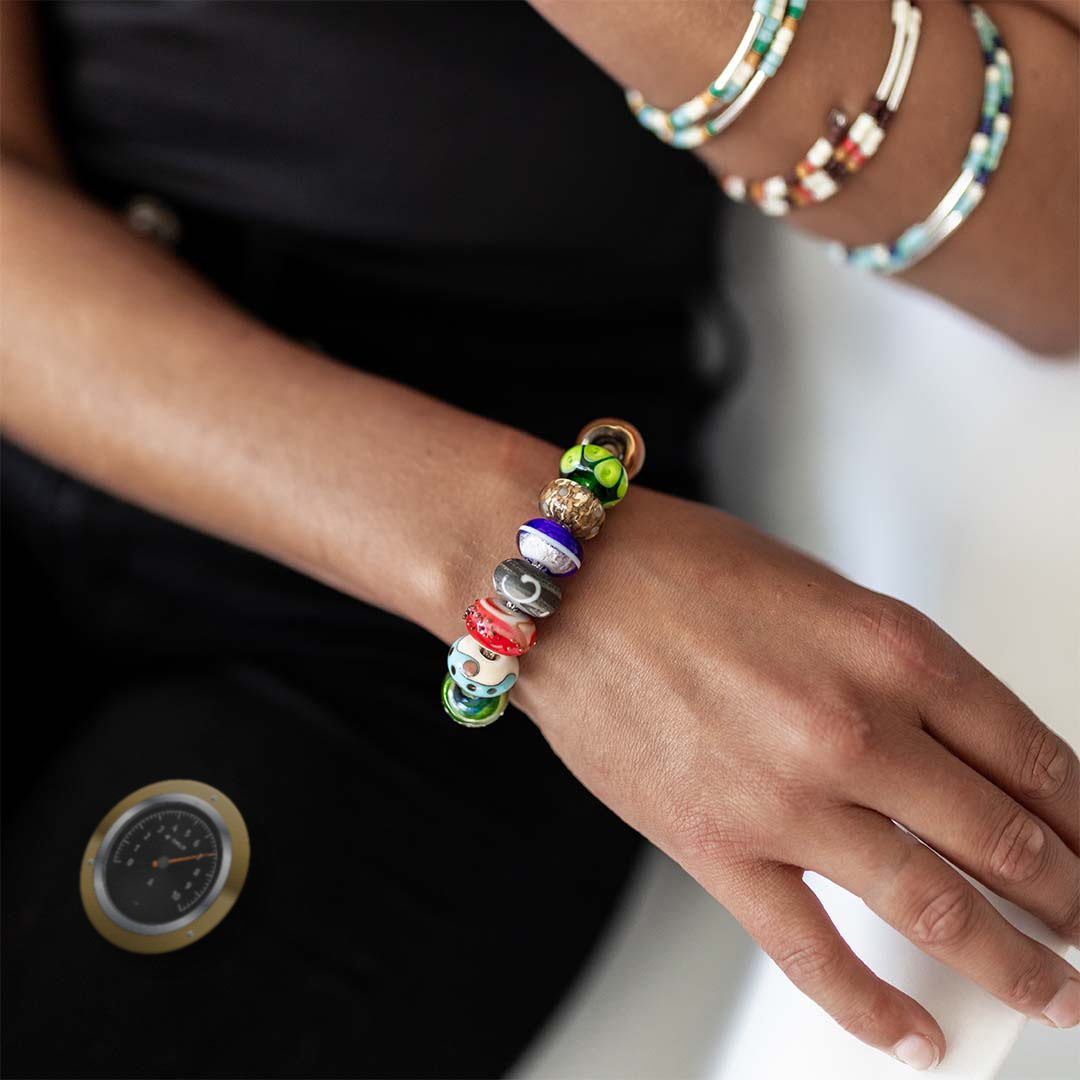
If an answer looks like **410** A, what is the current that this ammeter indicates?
**7** A
